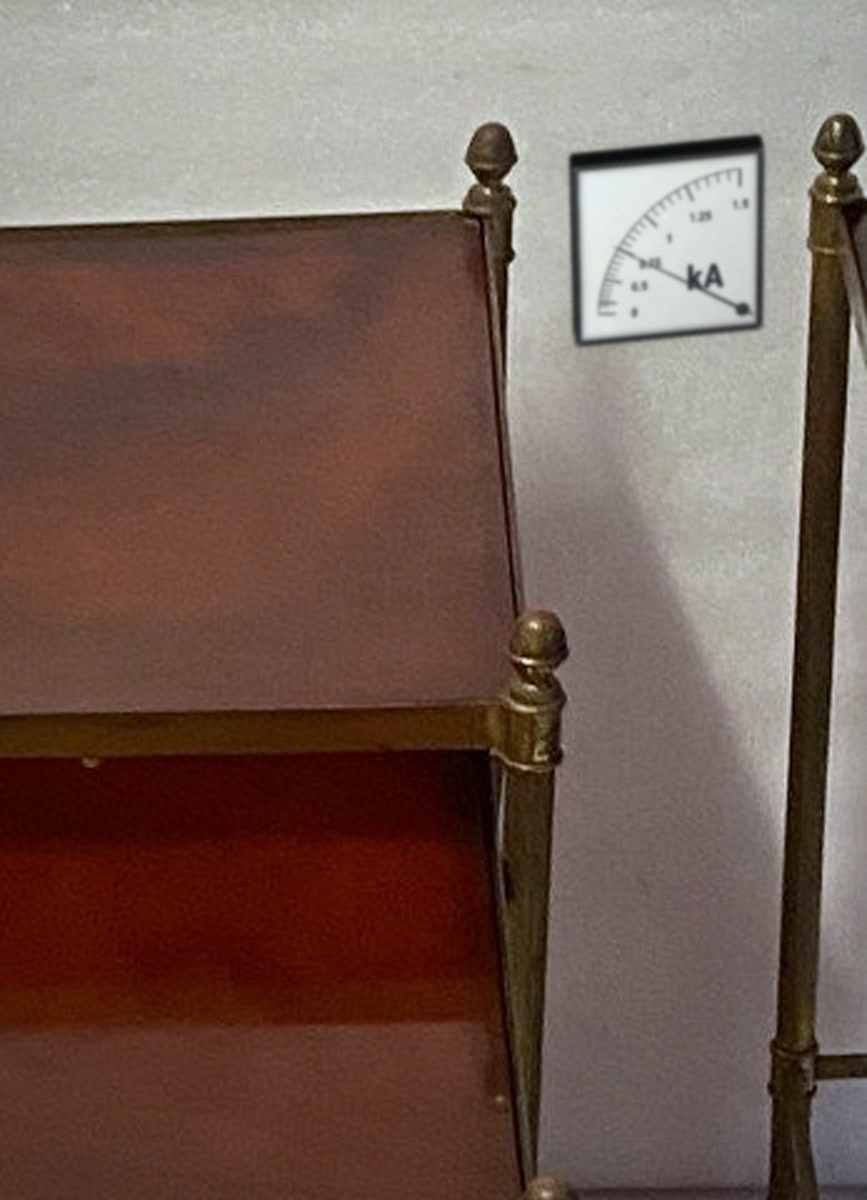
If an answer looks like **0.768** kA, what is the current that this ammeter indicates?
**0.75** kA
